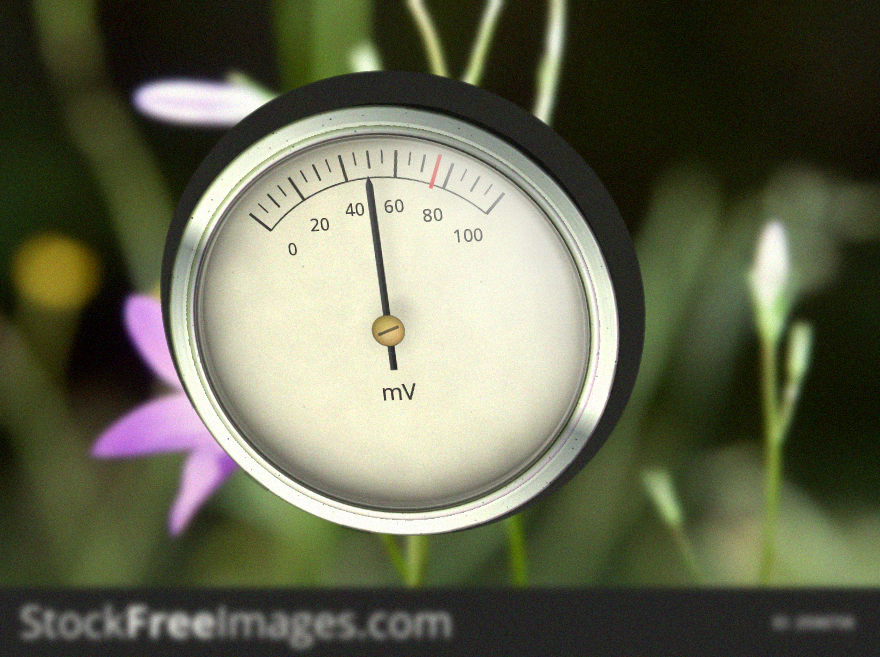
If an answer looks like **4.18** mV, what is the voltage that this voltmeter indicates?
**50** mV
